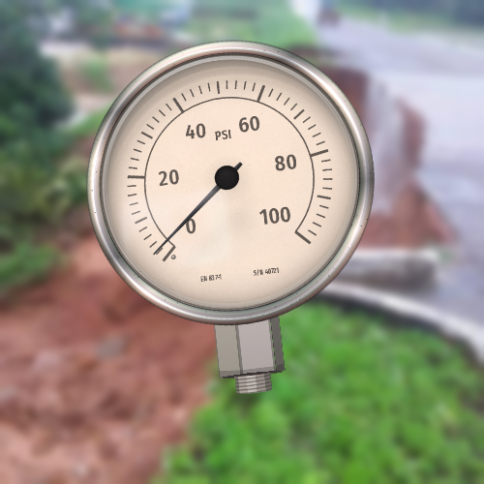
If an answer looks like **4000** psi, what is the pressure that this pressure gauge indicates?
**2** psi
